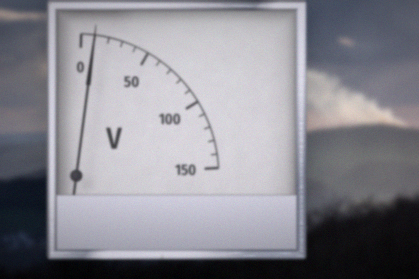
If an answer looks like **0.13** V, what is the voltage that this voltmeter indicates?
**10** V
